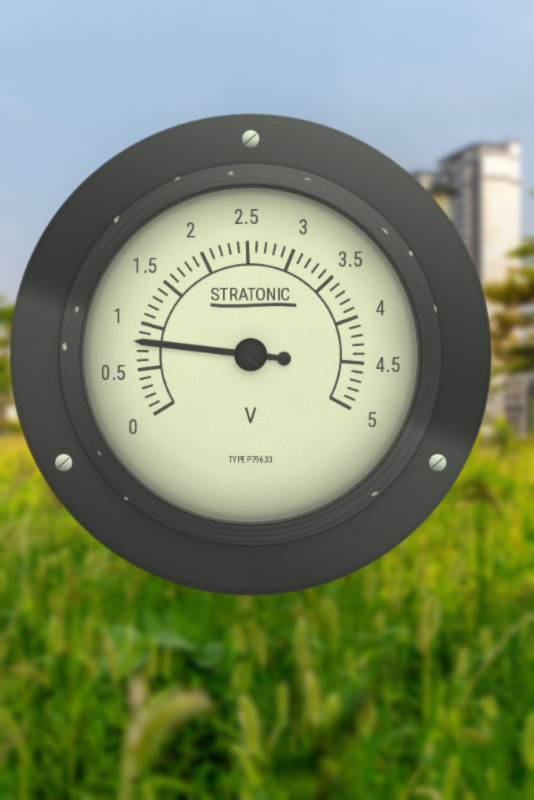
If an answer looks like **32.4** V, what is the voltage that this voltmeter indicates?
**0.8** V
